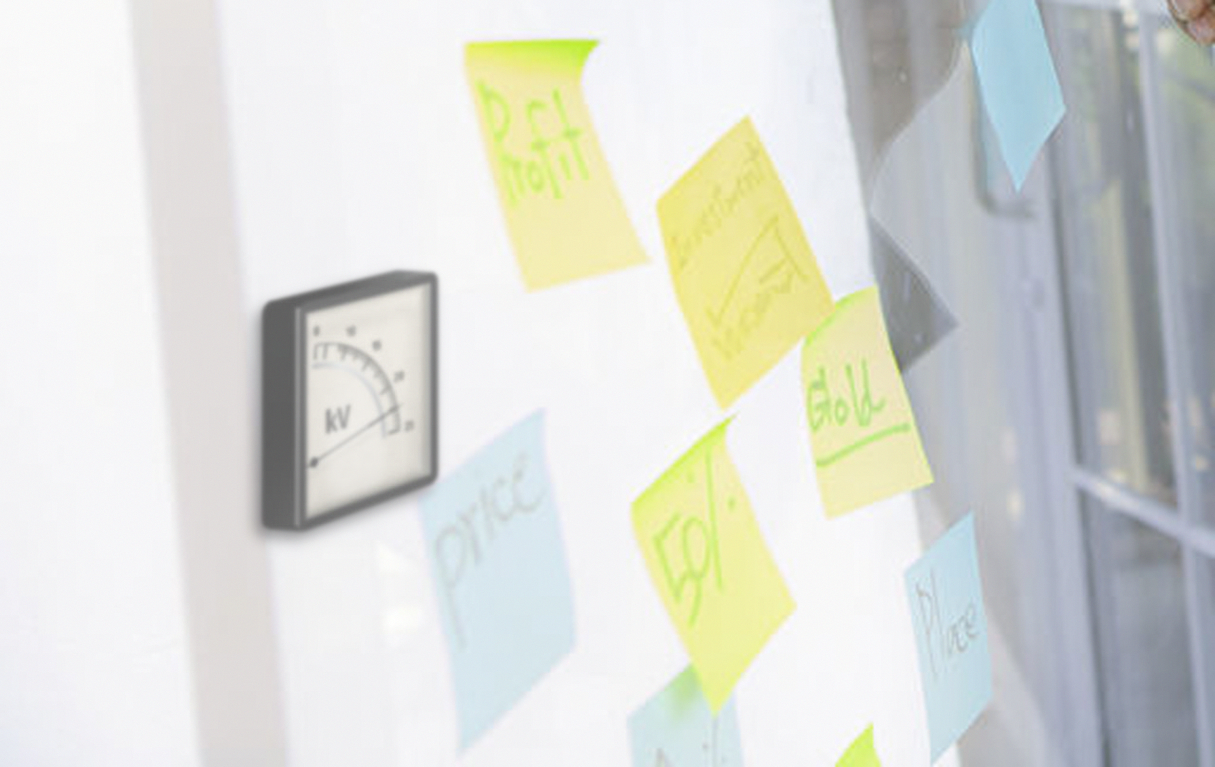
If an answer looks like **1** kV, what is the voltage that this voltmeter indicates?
**22.5** kV
